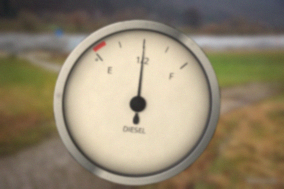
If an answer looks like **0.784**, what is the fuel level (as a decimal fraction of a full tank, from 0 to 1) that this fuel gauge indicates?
**0.5**
